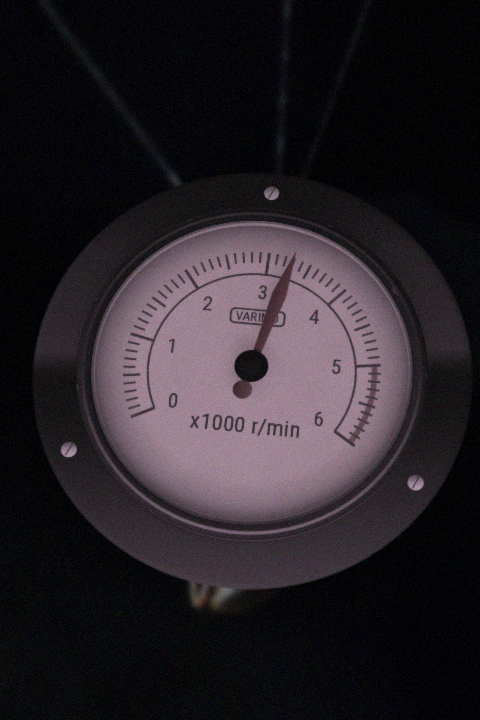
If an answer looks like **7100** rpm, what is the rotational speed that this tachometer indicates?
**3300** rpm
